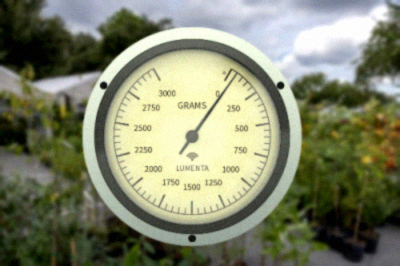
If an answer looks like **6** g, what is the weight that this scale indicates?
**50** g
